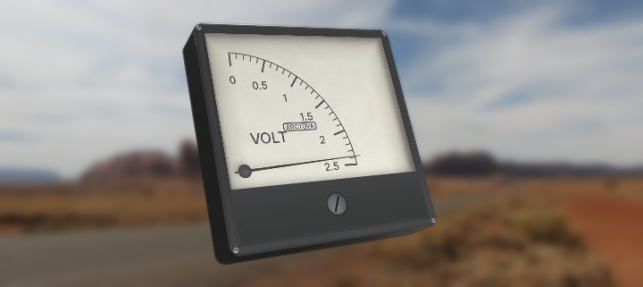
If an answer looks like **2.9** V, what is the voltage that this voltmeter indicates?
**2.4** V
